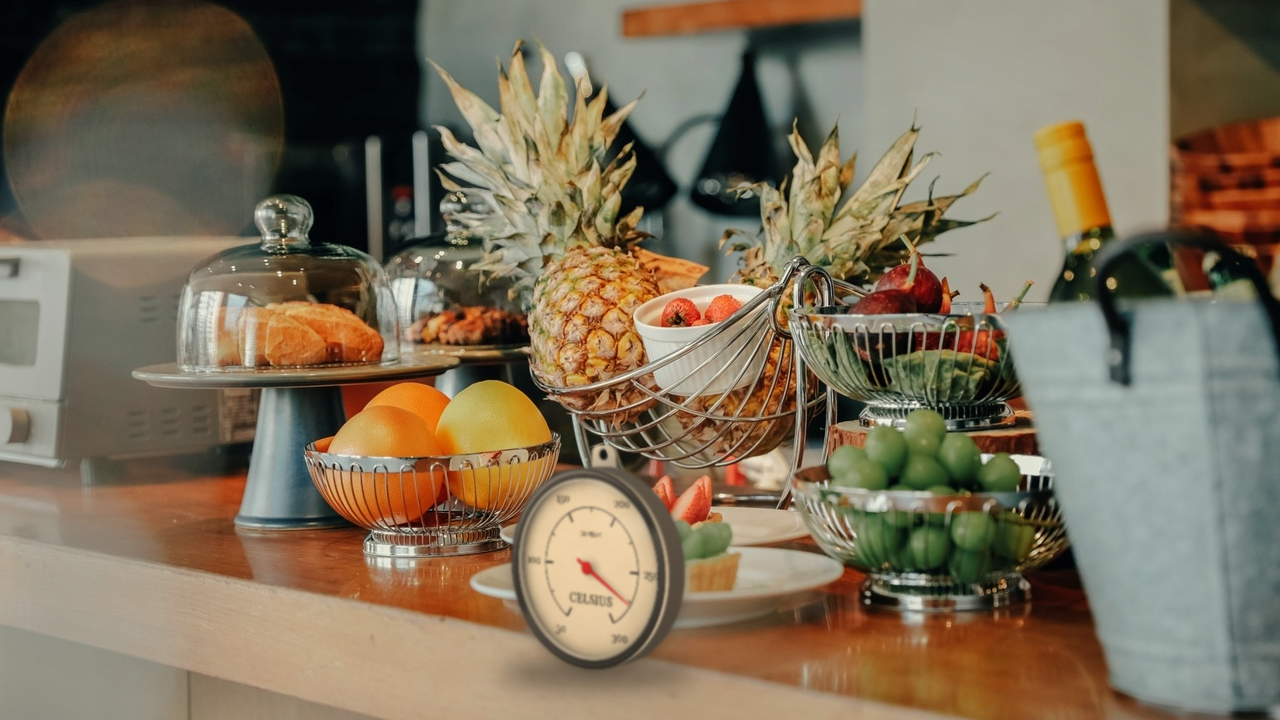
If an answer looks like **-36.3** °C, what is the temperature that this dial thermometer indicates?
**275** °C
